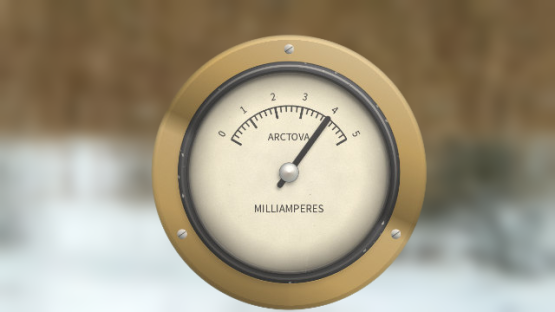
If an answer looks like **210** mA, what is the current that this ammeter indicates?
**4** mA
